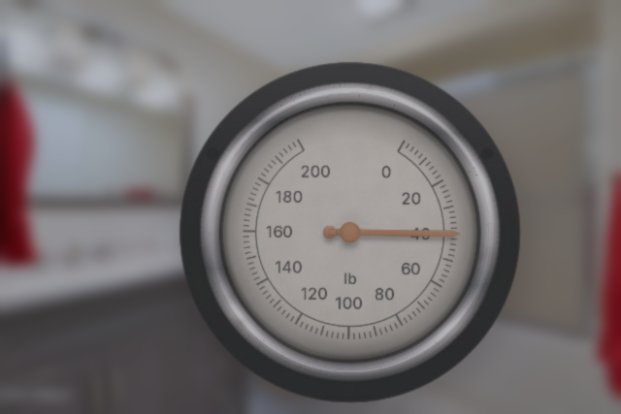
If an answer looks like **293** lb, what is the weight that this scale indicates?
**40** lb
